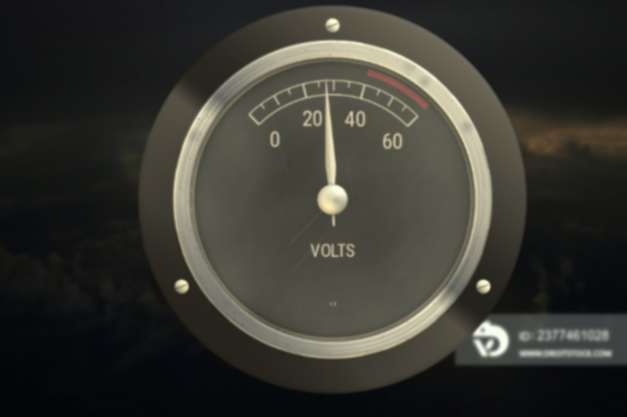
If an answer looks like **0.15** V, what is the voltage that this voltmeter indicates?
**27.5** V
